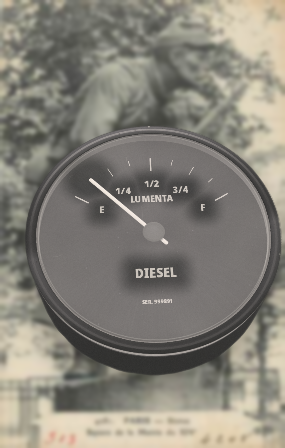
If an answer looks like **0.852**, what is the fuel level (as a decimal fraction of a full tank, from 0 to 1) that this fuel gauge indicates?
**0.125**
